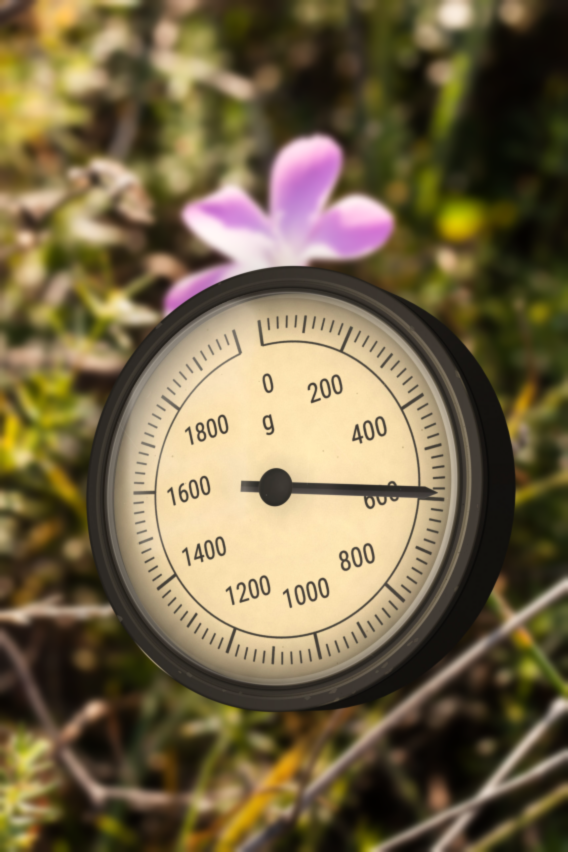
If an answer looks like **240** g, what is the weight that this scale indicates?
**590** g
